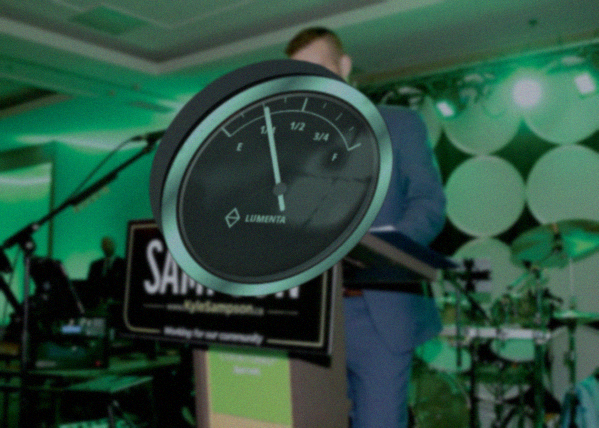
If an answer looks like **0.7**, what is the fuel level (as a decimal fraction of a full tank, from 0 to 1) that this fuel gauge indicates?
**0.25**
